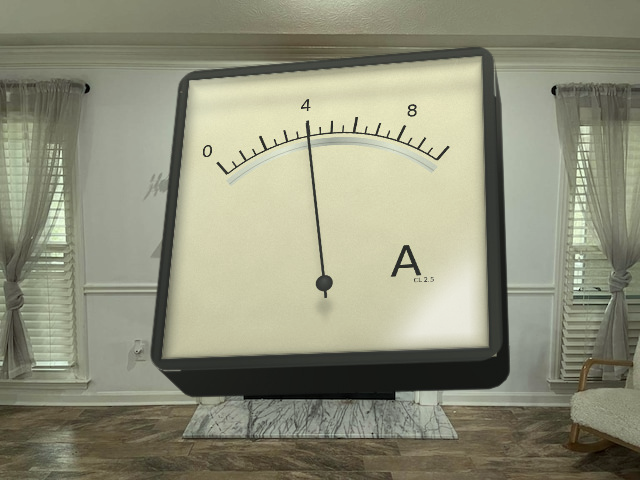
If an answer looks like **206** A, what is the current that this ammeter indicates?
**4** A
